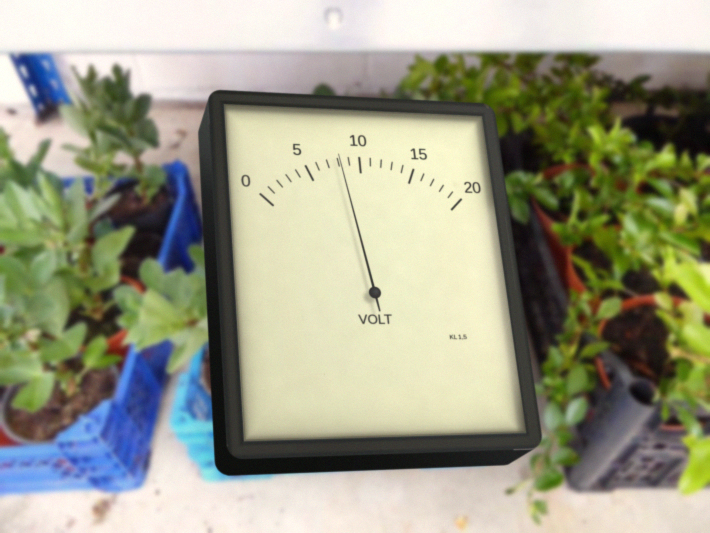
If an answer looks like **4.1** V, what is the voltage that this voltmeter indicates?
**8** V
